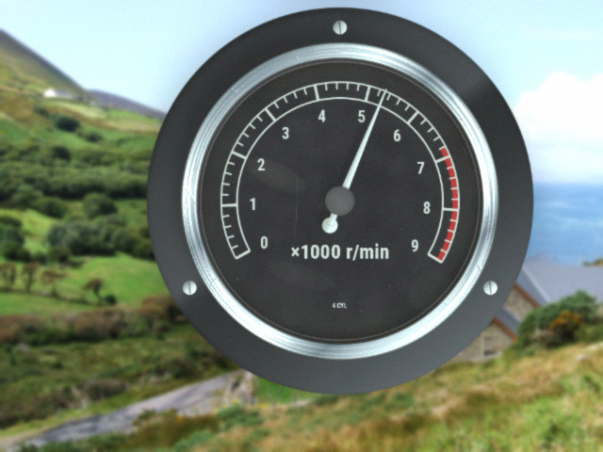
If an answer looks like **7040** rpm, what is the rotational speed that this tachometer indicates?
**5300** rpm
